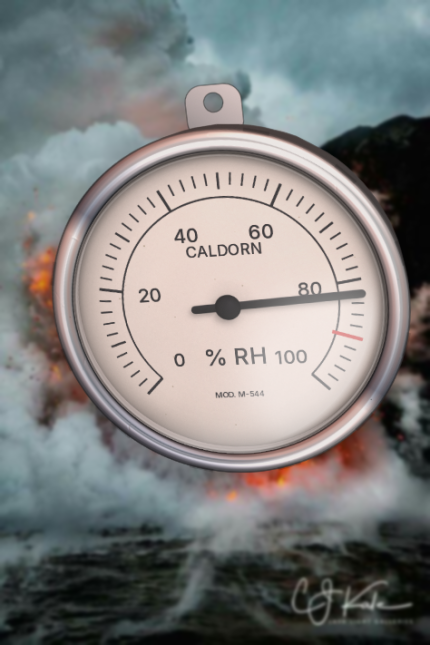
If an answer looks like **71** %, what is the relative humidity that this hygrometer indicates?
**82** %
